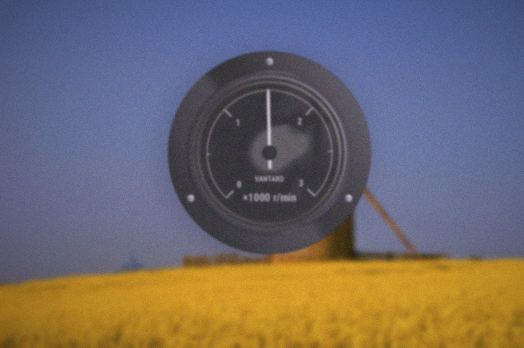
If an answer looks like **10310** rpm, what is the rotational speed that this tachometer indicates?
**1500** rpm
